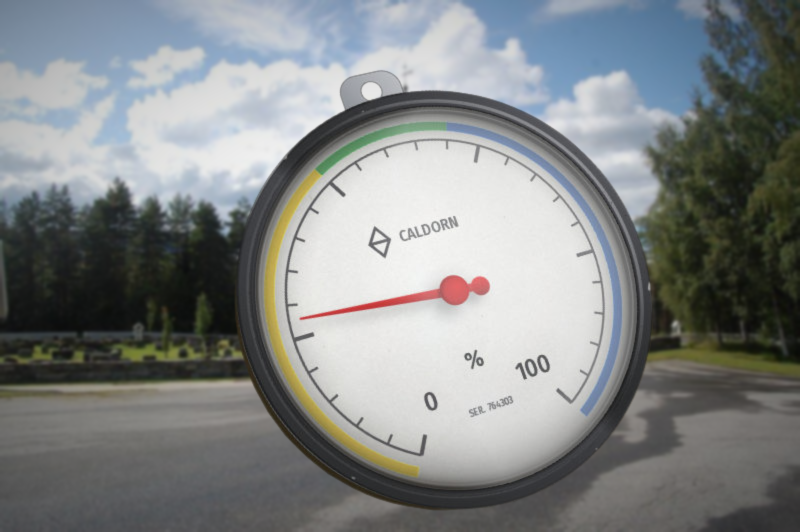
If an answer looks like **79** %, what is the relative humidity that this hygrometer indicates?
**22** %
